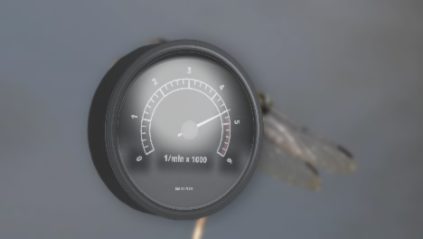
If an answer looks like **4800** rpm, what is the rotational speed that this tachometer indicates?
**4600** rpm
